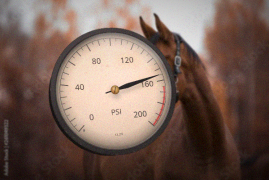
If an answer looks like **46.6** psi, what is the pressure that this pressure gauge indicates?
**155** psi
